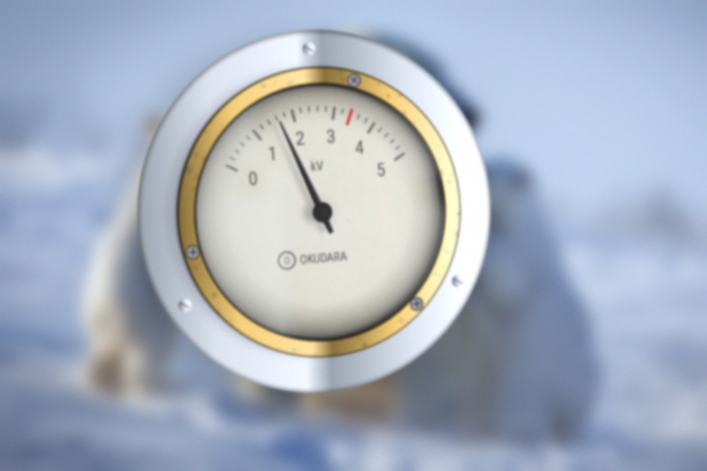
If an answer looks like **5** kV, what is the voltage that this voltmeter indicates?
**1.6** kV
